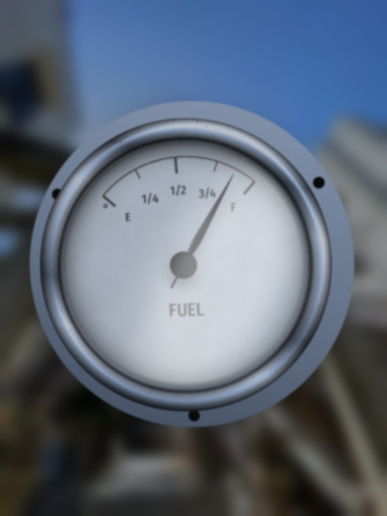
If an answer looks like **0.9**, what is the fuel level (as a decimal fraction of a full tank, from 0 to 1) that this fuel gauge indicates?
**0.875**
